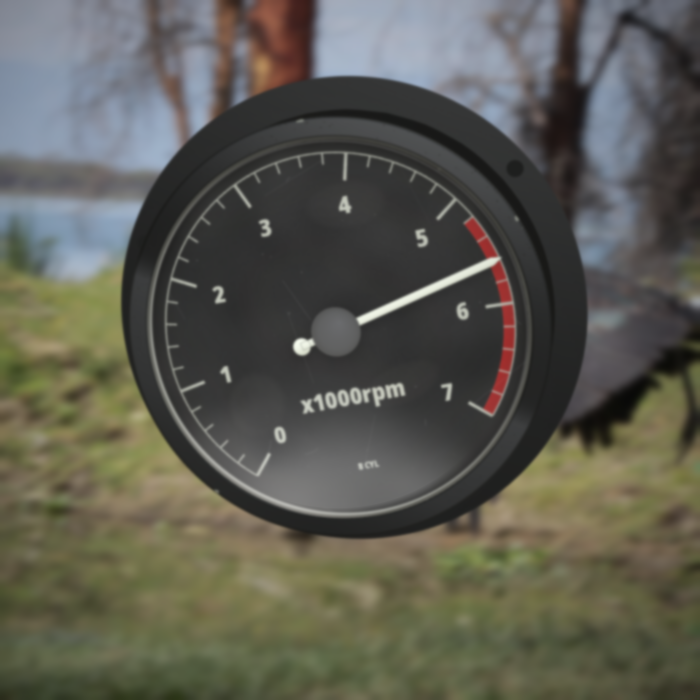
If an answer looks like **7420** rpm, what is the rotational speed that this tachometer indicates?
**5600** rpm
